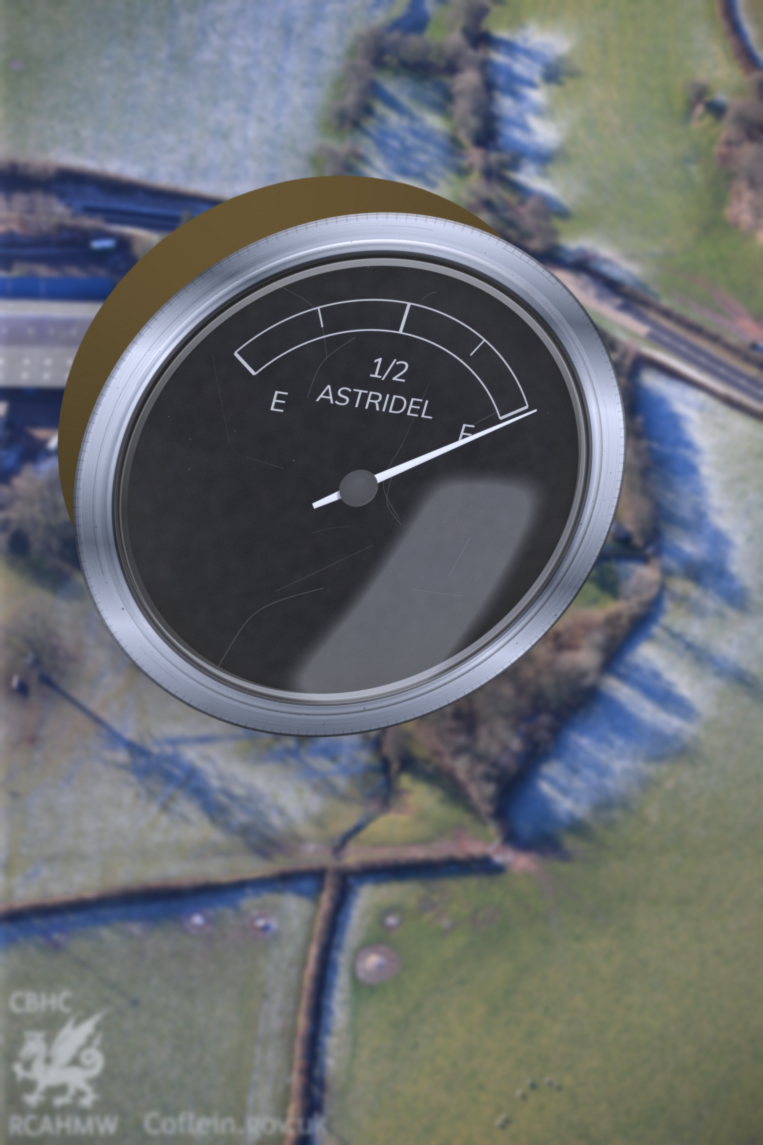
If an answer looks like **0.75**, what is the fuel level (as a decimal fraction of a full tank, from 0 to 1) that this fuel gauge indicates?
**1**
